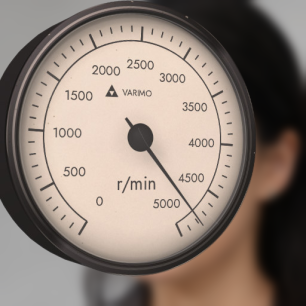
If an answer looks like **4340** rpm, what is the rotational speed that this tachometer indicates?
**4800** rpm
